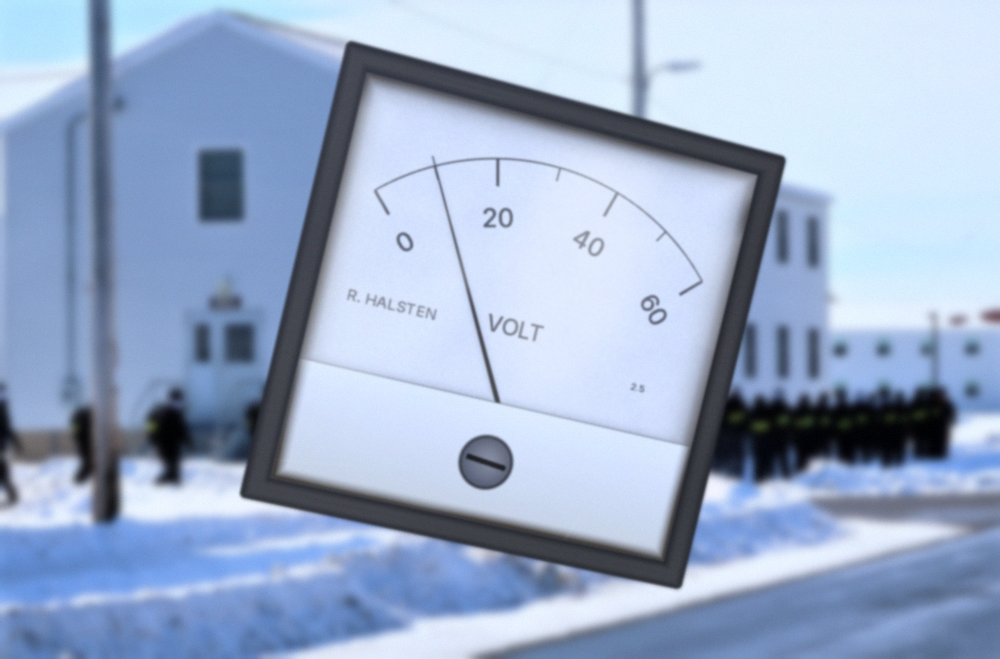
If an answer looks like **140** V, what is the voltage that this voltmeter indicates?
**10** V
